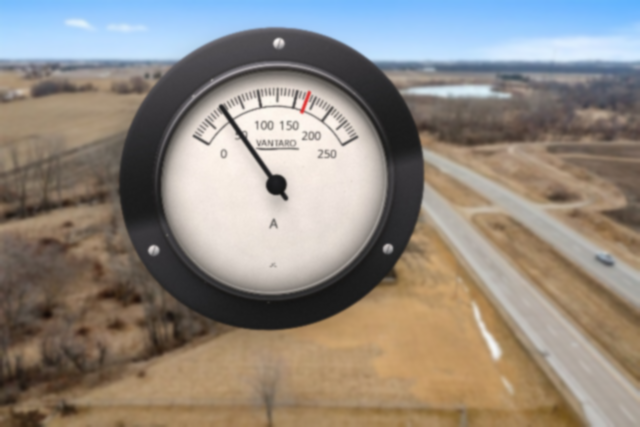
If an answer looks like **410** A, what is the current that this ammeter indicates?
**50** A
